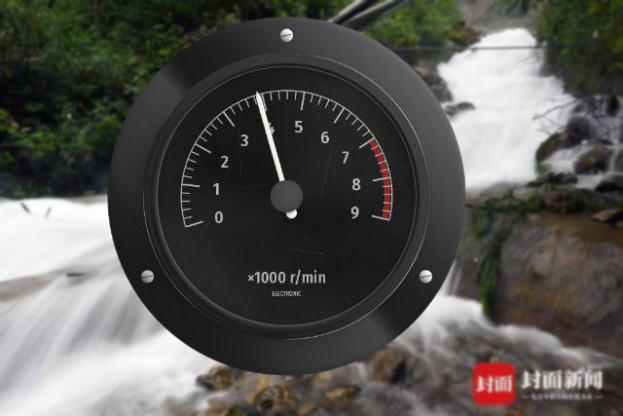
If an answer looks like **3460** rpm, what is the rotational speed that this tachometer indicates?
**3900** rpm
